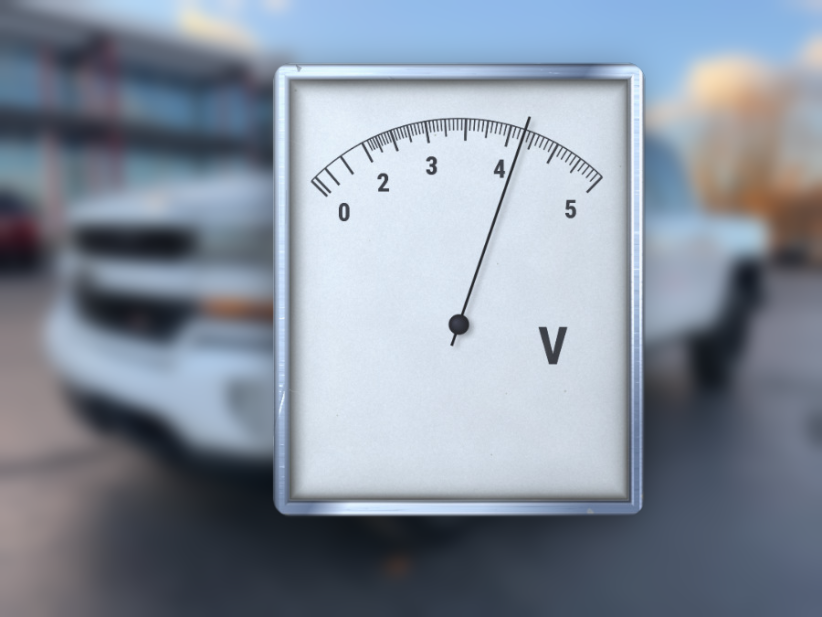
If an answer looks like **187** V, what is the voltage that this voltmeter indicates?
**4.15** V
